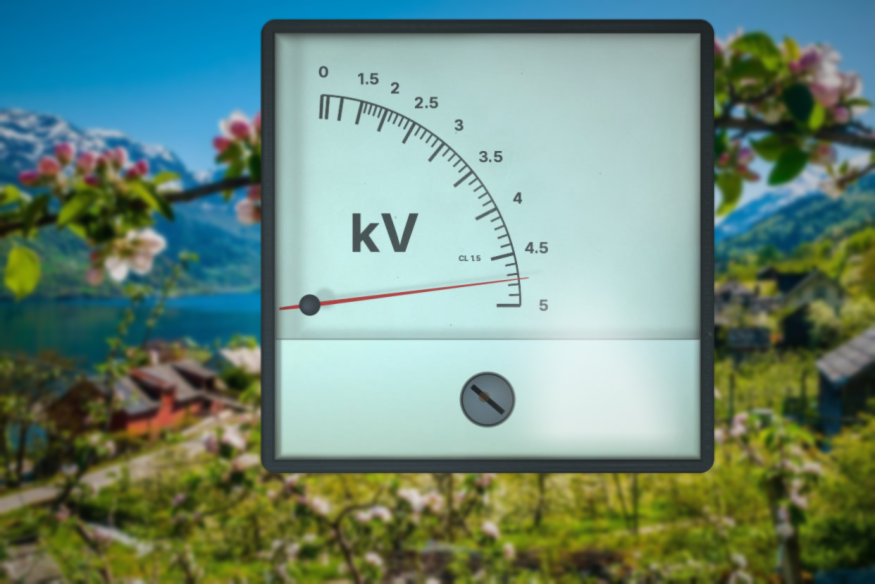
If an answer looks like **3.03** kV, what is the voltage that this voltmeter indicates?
**4.75** kV
